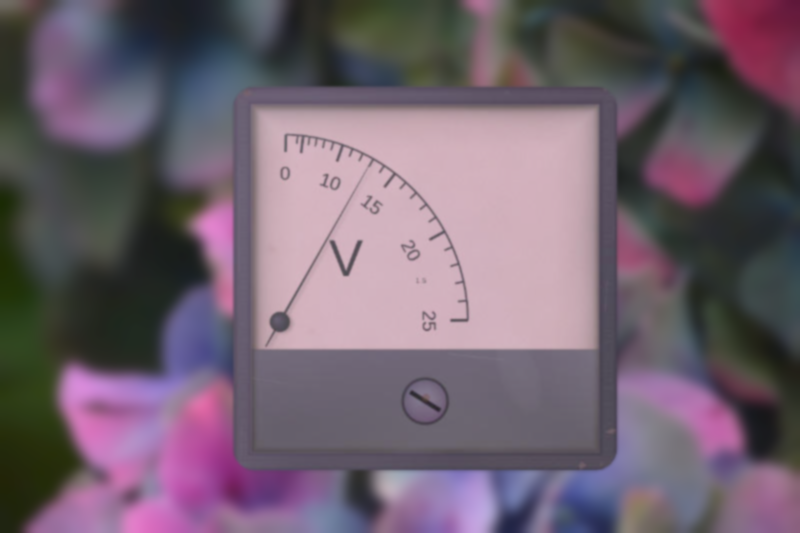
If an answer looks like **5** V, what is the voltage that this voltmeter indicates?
**13** V
